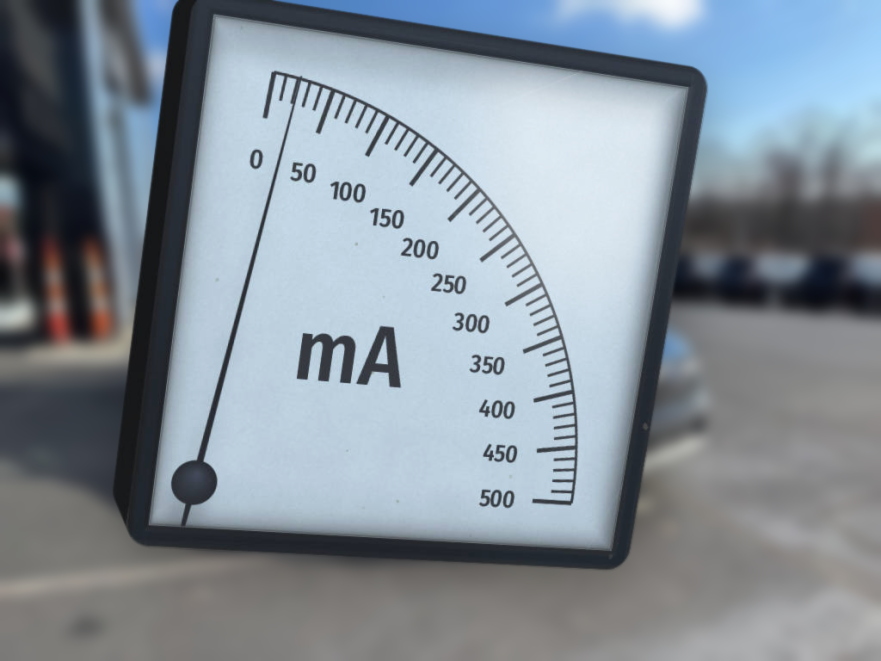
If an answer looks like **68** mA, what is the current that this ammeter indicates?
**20** mA
